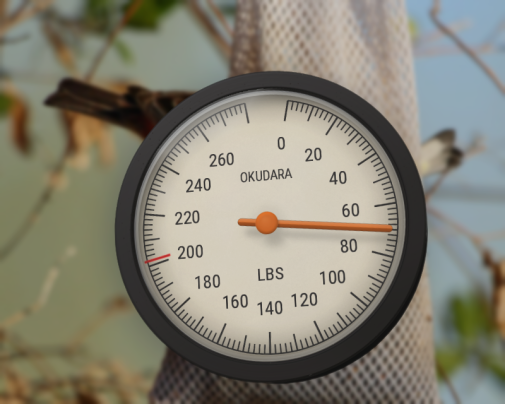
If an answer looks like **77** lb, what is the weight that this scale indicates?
**70** lb
